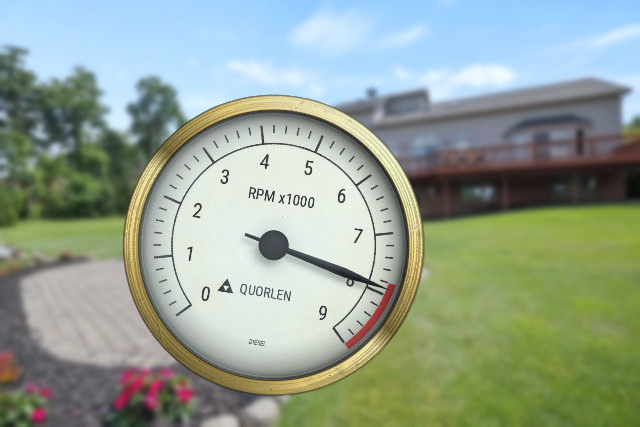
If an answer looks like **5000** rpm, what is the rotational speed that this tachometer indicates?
**7900** rpm
